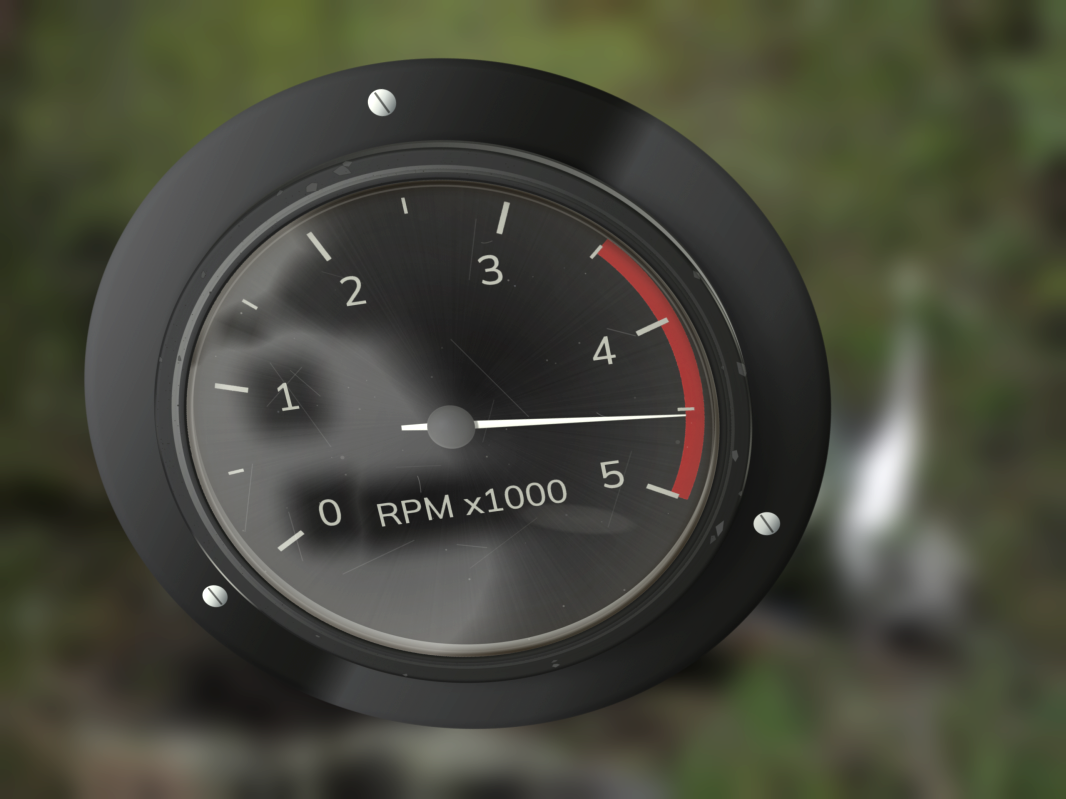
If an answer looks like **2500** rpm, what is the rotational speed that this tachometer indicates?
**4500** rpm
